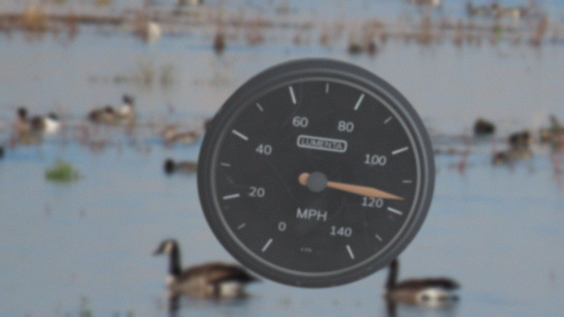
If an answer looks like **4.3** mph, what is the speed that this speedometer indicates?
**115** mph
